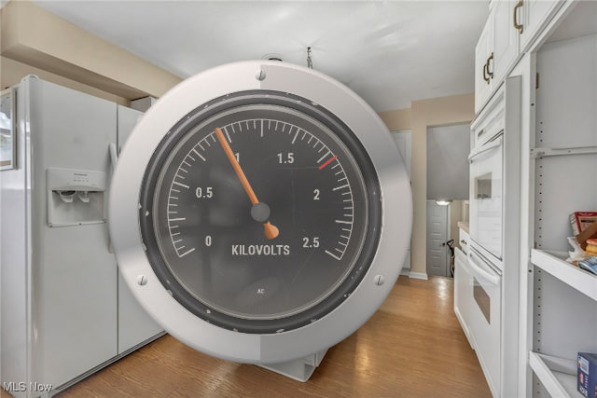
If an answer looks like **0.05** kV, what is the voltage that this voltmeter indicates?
**0.95** kV
